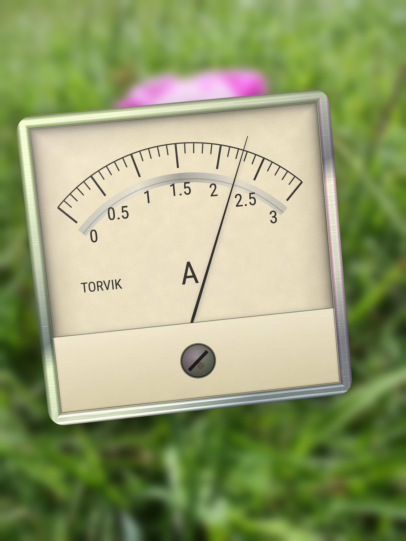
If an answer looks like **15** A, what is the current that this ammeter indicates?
**2.25** A
